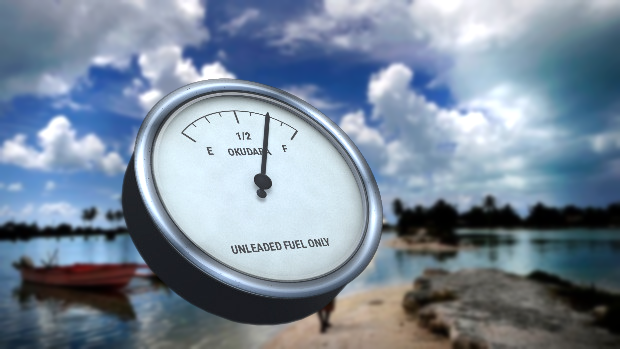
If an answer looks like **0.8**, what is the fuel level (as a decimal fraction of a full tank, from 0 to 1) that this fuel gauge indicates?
**0.75**
